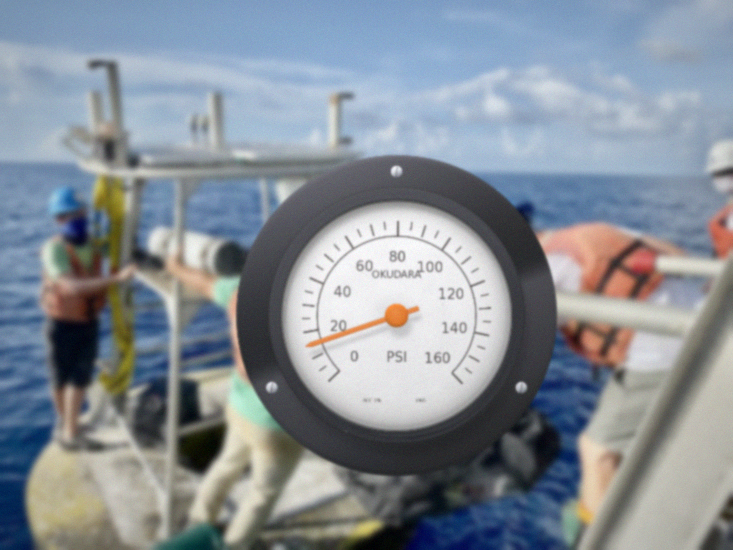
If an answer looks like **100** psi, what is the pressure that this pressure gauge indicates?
**15** psi
